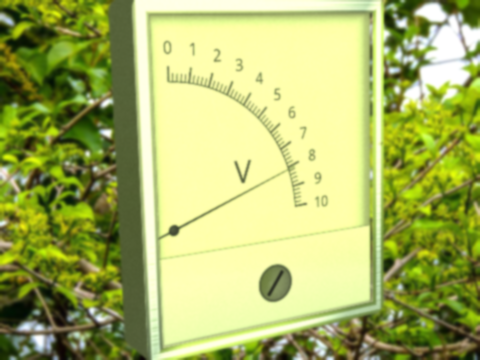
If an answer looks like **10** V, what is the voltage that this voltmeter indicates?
**8** V
